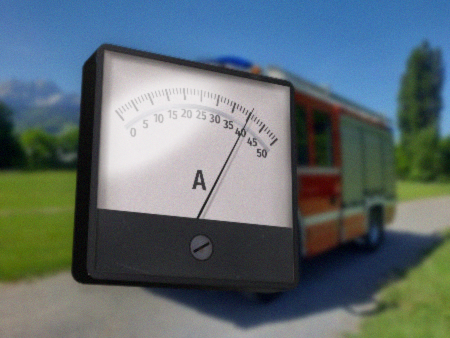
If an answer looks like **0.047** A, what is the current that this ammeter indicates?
**40** A
